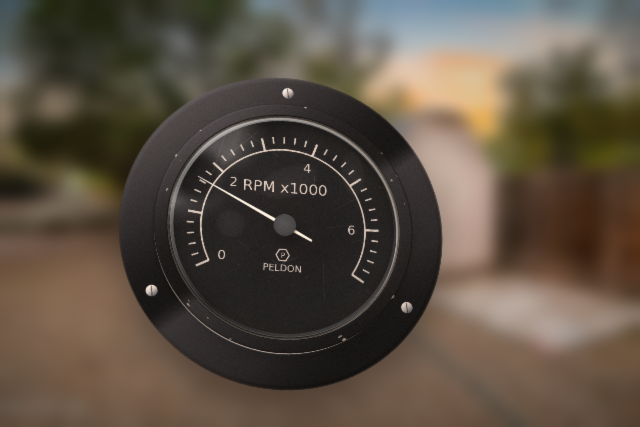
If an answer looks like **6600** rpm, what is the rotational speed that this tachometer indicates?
**1600** rpm
